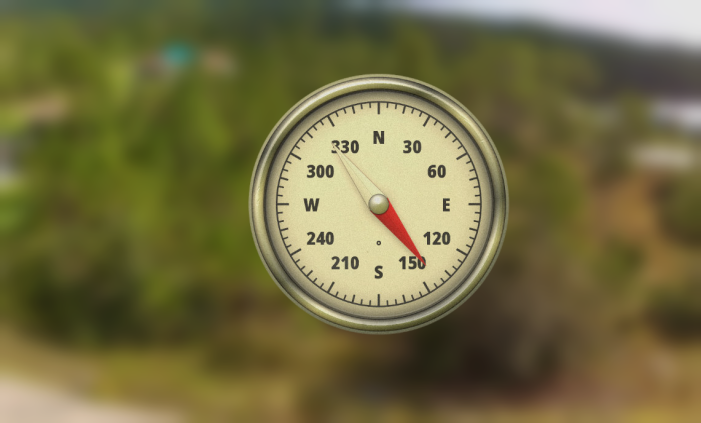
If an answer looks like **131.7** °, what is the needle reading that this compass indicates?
**142.5** °
